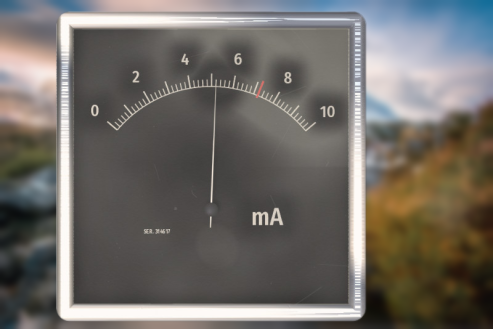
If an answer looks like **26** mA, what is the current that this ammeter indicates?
**5.2** mA
